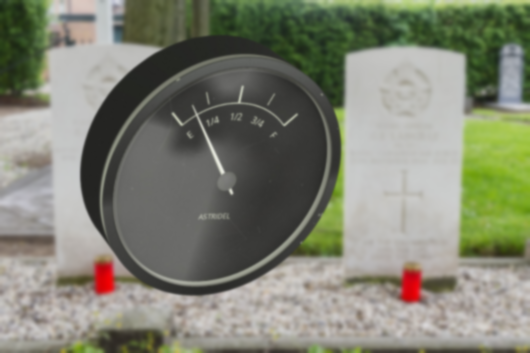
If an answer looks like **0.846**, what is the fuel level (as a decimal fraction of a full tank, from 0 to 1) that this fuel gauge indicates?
**0.125**
